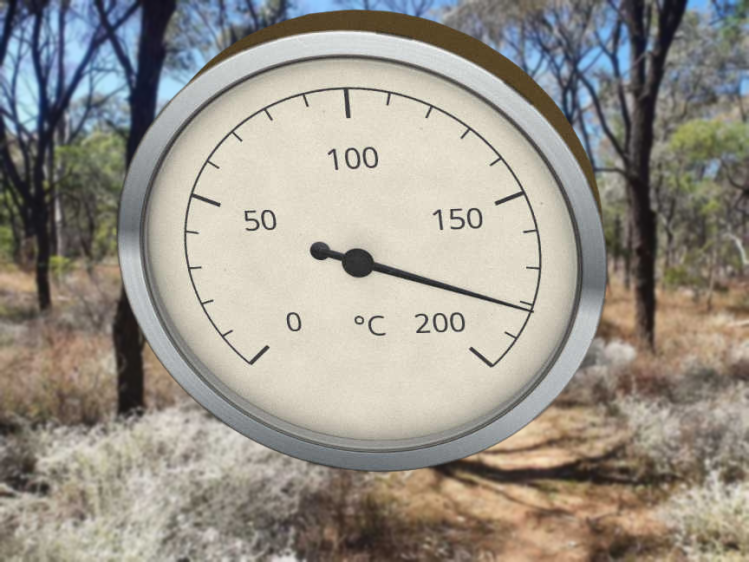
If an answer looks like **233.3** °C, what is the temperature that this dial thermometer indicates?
**180** °C
